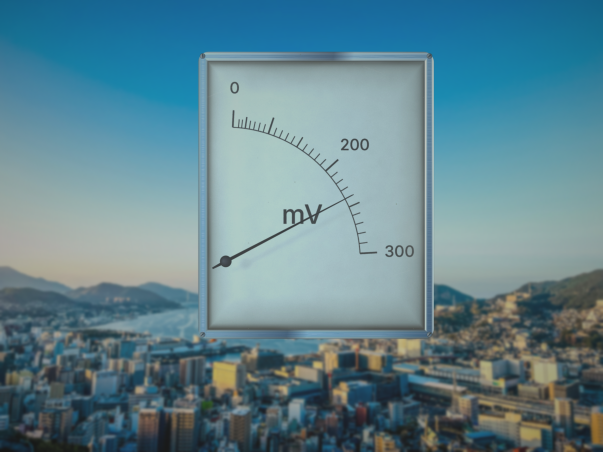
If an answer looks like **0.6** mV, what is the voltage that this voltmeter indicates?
**240** mV
